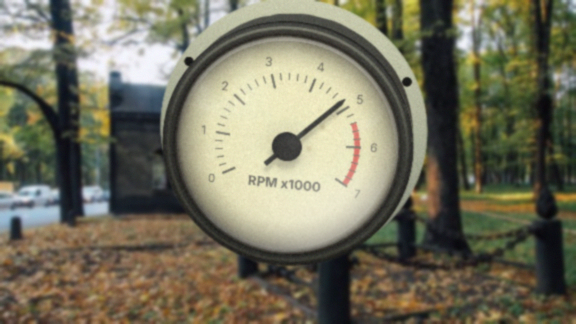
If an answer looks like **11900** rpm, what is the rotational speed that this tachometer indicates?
**4800** rpm
